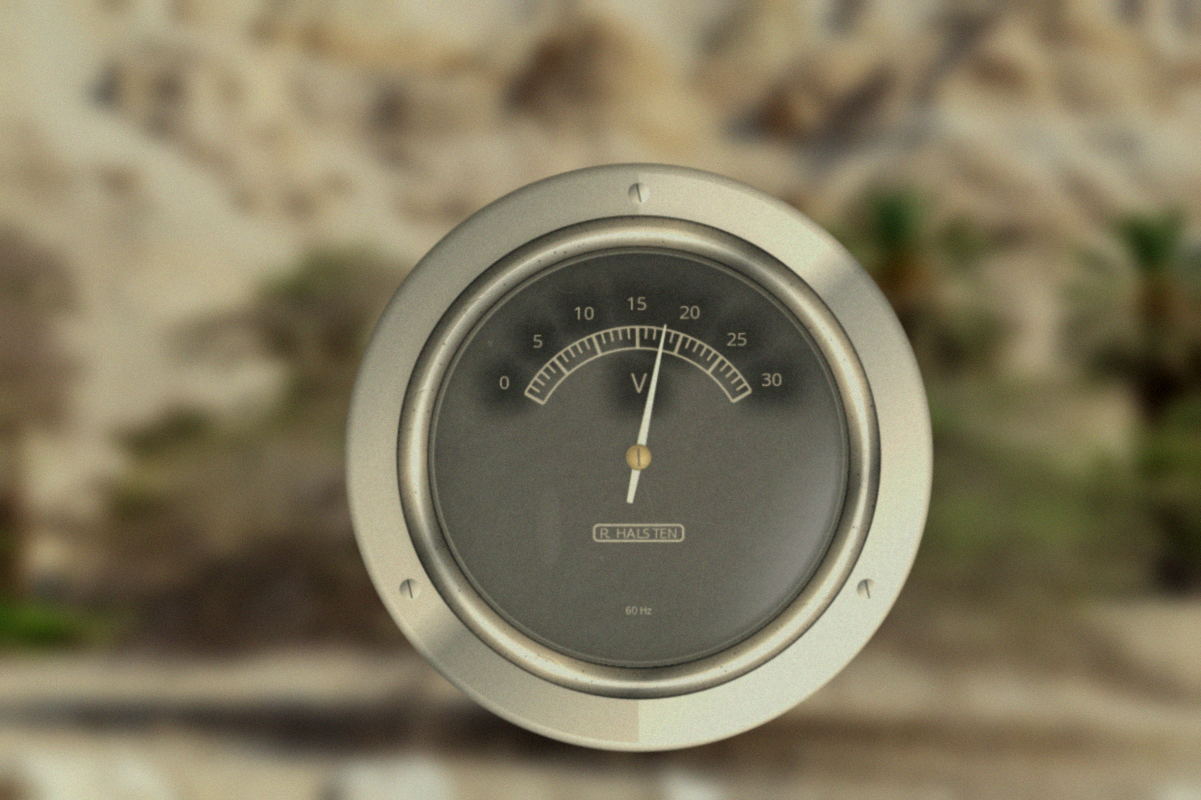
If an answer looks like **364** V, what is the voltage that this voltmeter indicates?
**18** V
